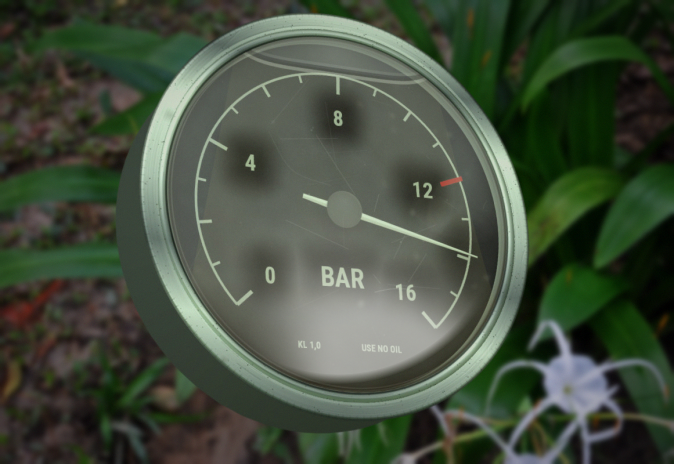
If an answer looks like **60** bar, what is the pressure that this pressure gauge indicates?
**14** bar
